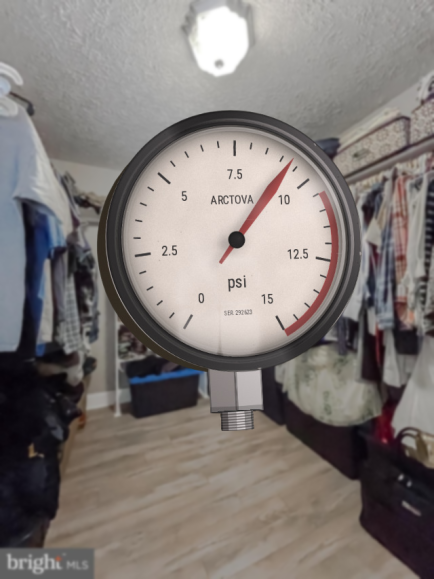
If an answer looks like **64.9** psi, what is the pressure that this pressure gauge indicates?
**9.25** psi
